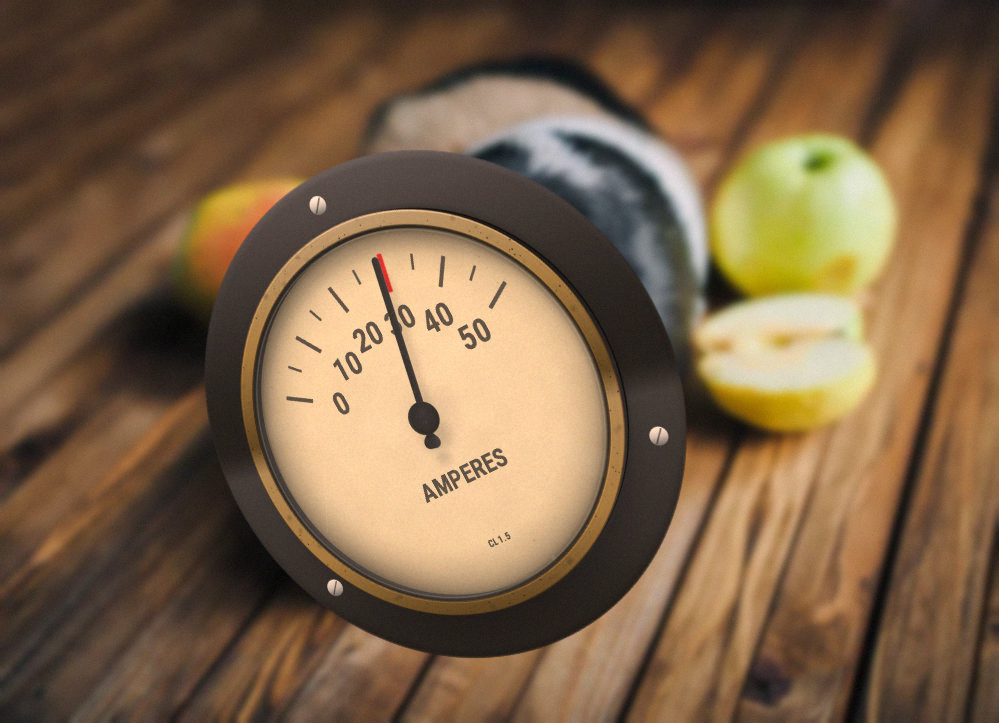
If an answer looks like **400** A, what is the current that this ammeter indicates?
**30** A
